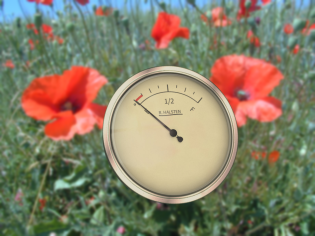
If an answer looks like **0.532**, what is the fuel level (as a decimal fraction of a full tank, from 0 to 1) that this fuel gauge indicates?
**0**
